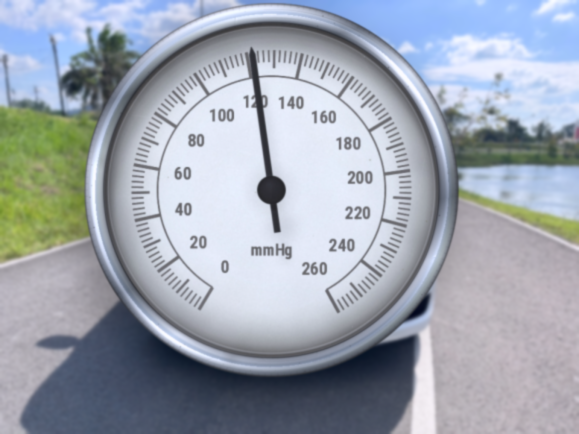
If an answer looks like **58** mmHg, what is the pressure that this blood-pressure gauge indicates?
**122** mmHg
